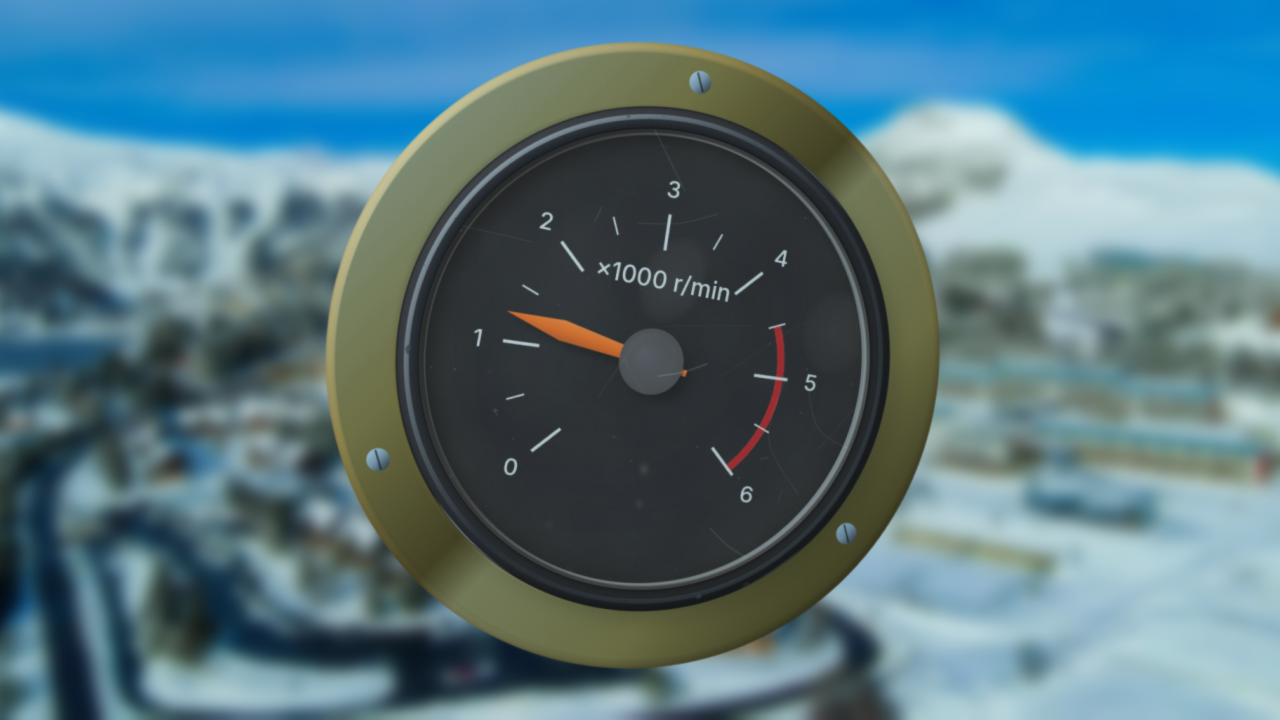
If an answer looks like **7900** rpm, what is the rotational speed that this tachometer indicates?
**1250** rpm
